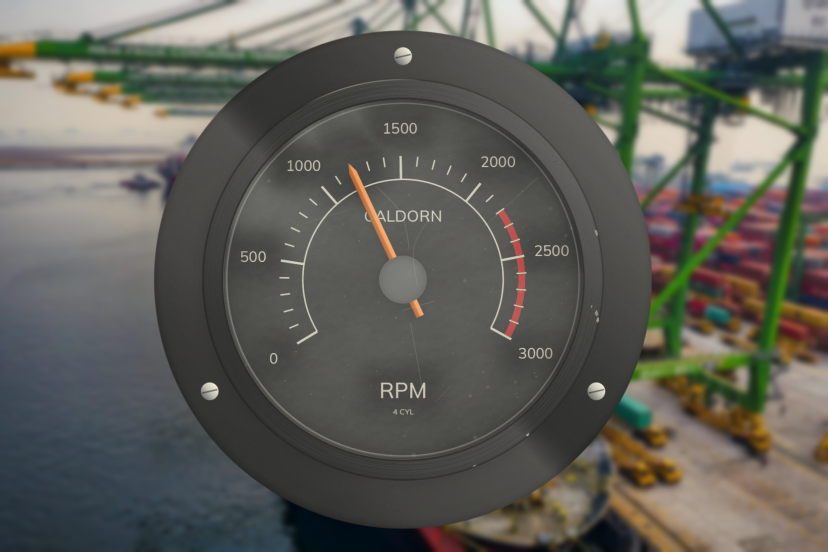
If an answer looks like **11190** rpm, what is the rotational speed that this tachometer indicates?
**1200** rpm
